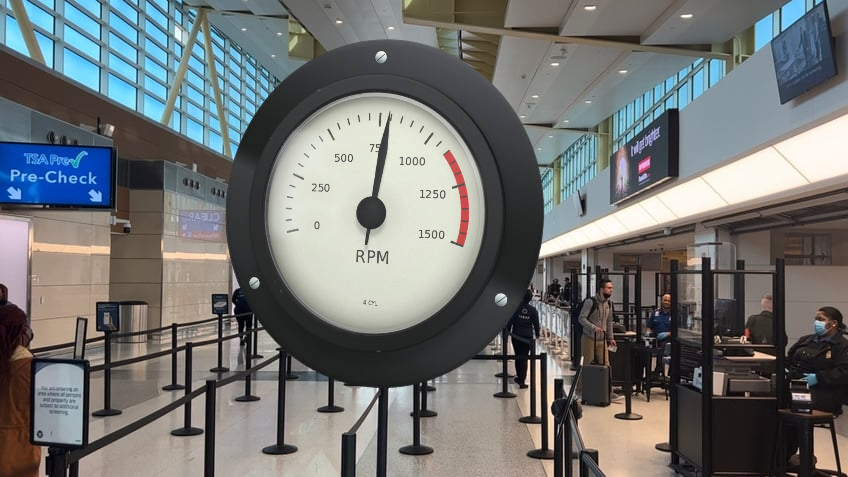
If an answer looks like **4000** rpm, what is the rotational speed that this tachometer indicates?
**800** rpm
